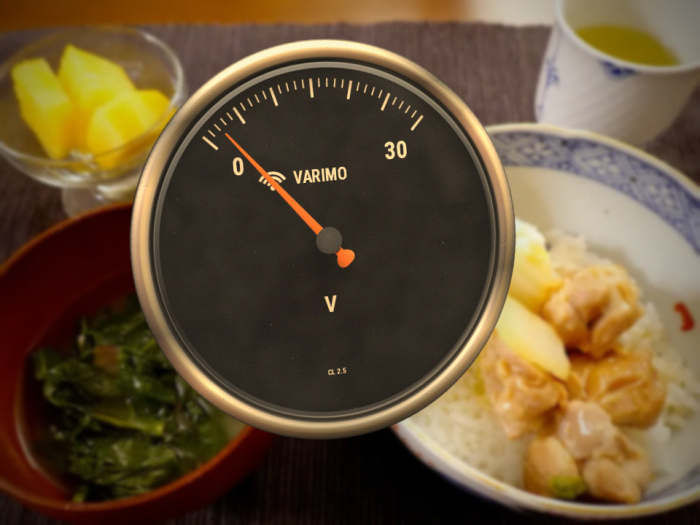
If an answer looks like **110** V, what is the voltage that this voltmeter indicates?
**2** V
